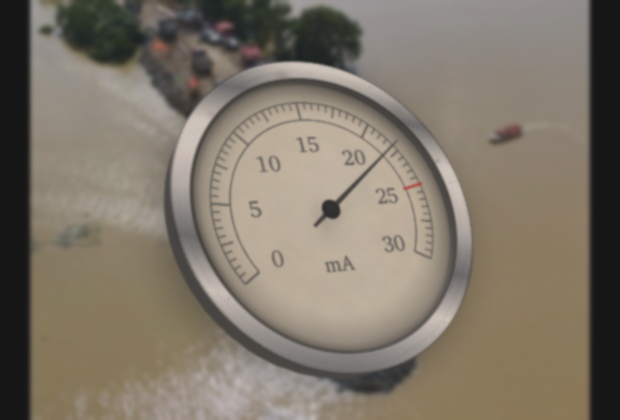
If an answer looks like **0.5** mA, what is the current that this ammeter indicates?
**22** mA
